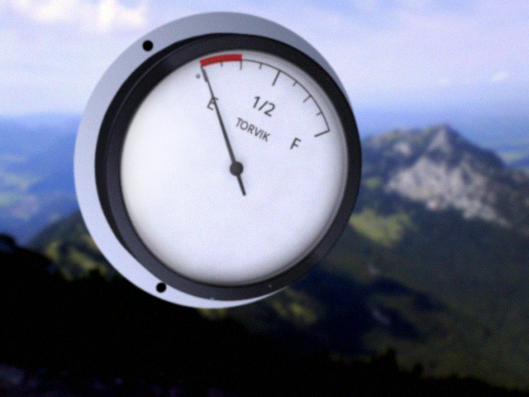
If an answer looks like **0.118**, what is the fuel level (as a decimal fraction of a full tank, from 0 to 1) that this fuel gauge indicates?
**0**
